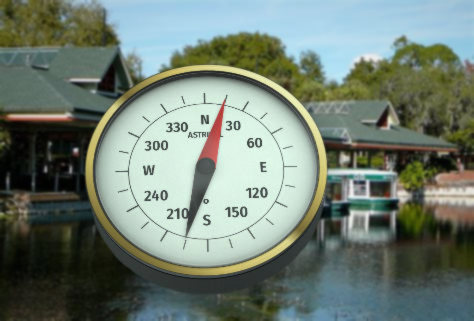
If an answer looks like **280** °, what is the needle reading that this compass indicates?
**15** °
